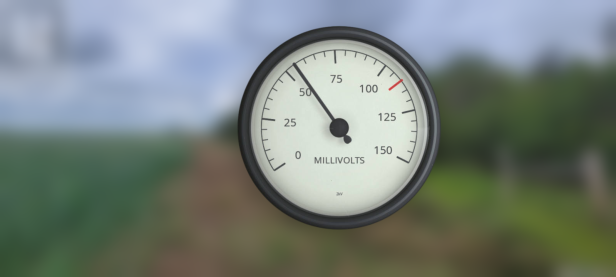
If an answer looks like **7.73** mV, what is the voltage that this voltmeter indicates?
**55** mV
